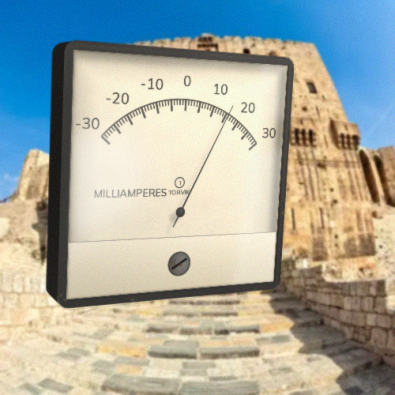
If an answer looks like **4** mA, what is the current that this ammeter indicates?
**15** mA
